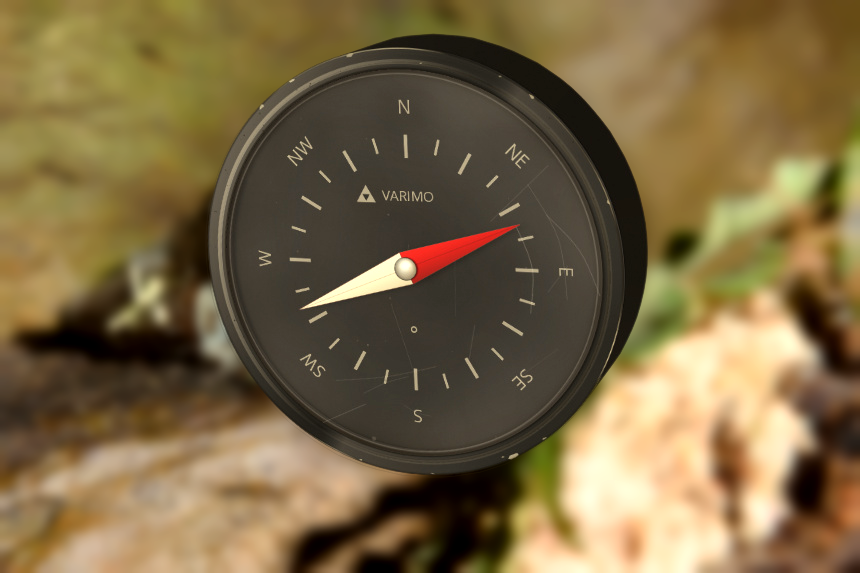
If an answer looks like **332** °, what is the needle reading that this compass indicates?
**67.5** °
